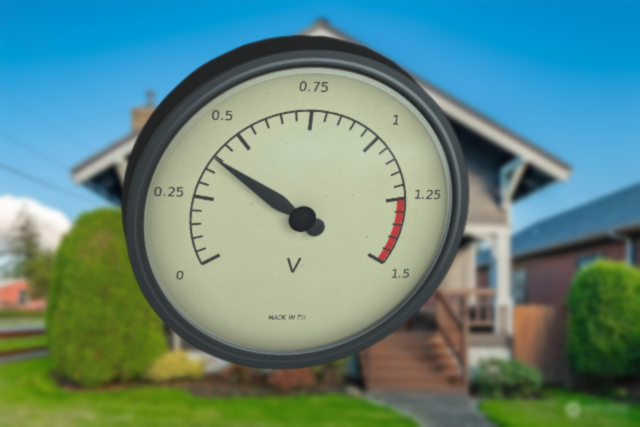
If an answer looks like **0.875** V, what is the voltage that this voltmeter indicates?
**0.4** V
